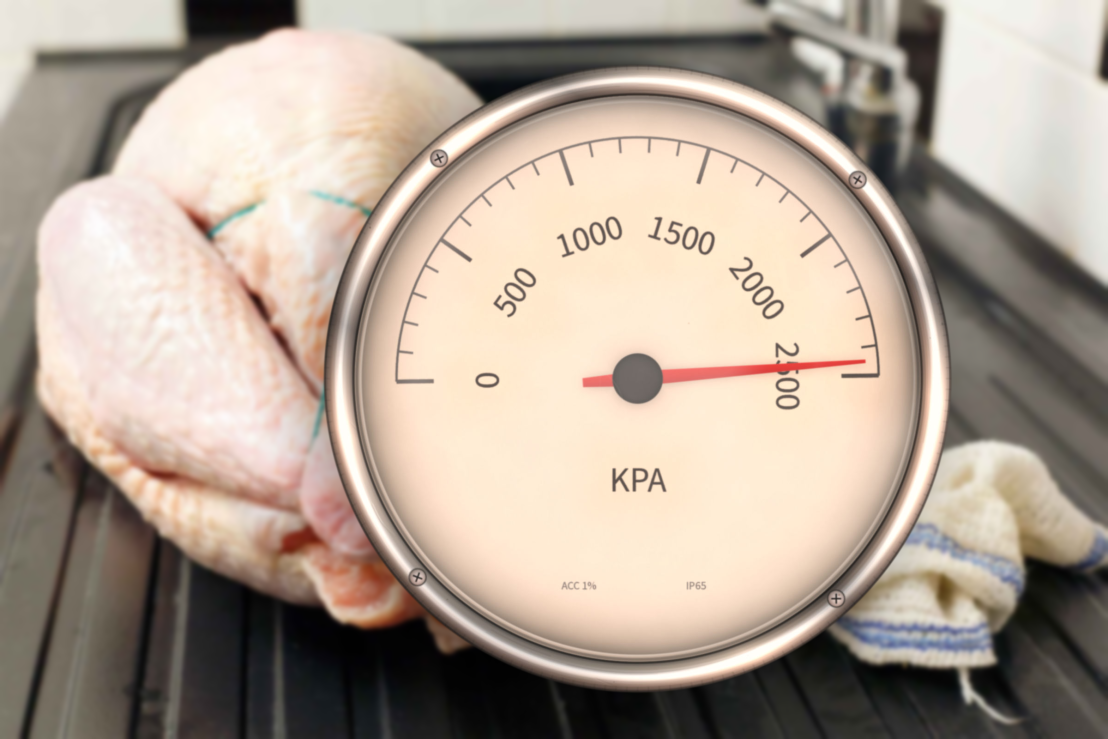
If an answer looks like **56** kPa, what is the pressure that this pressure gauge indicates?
**2450** kPa
